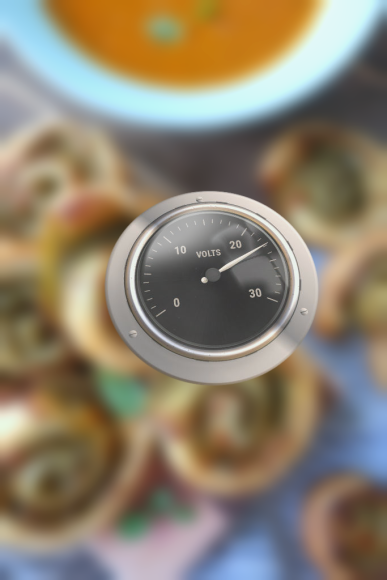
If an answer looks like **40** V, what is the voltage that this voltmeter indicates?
**23** V
